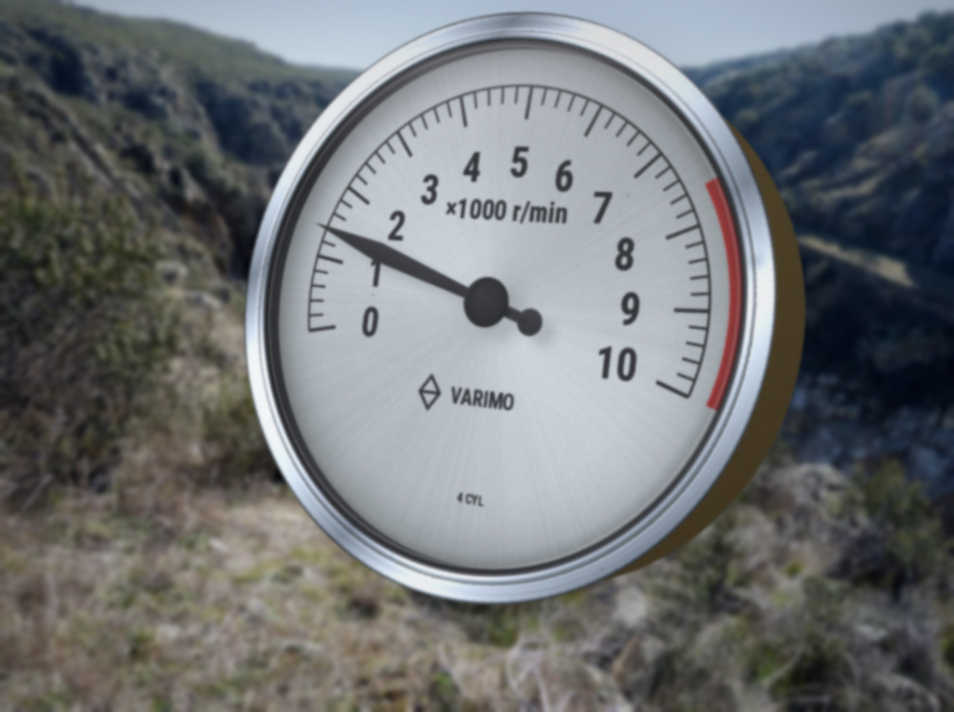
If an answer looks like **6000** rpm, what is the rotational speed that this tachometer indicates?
**1400** rpm
